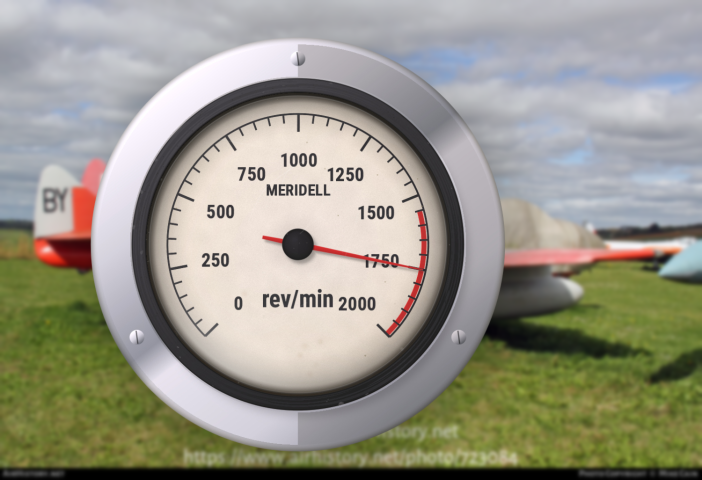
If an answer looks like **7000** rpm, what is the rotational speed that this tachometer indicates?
**1750** rpm
